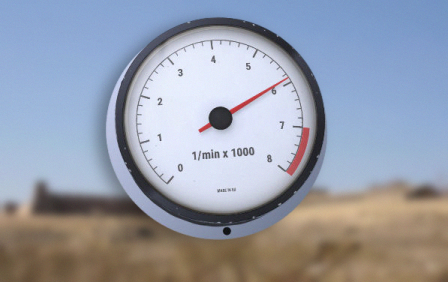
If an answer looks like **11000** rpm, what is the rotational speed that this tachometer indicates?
**5900** rpm
